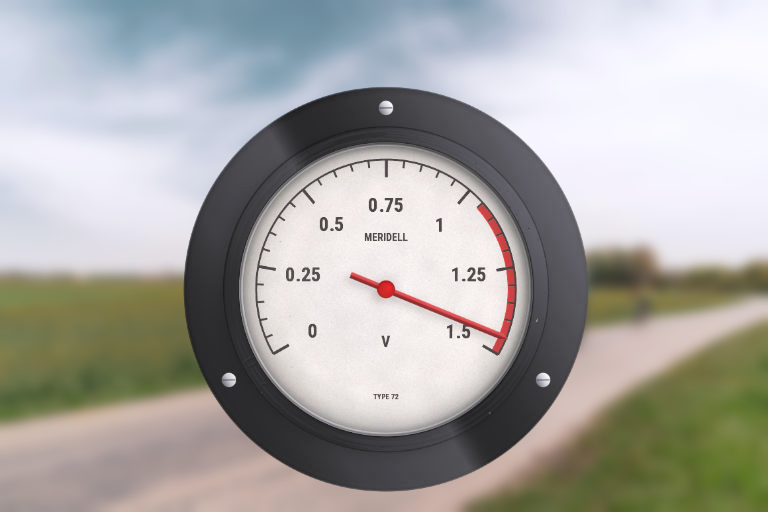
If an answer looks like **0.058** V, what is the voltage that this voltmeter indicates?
**1.45** V
